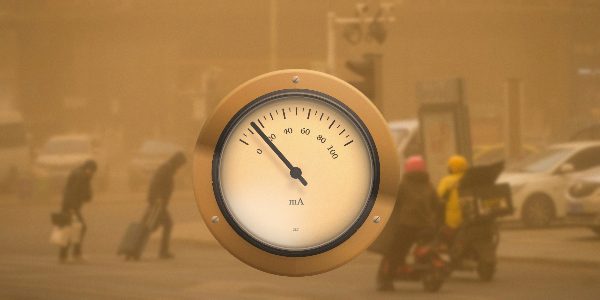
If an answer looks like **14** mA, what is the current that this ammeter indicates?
**15** mA
